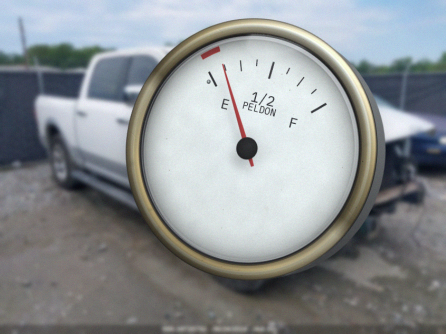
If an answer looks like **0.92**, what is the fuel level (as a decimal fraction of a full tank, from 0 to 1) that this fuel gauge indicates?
**0.125**
